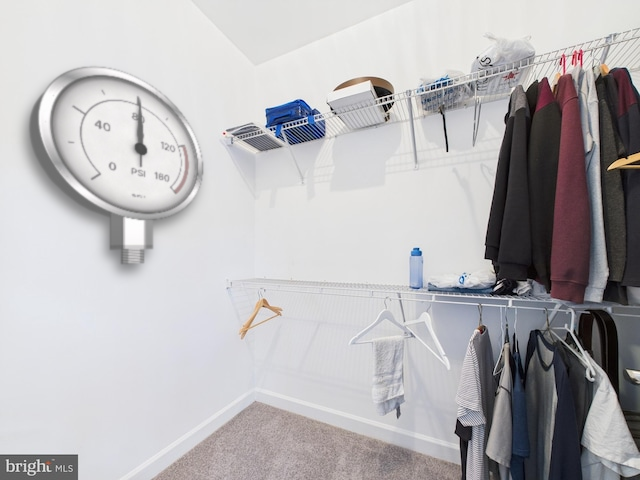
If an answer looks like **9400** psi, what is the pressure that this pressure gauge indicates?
**80** psi
